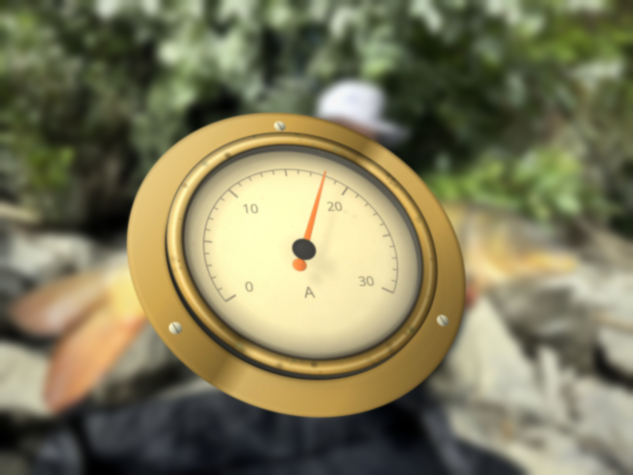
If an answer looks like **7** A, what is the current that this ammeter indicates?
**18** A
